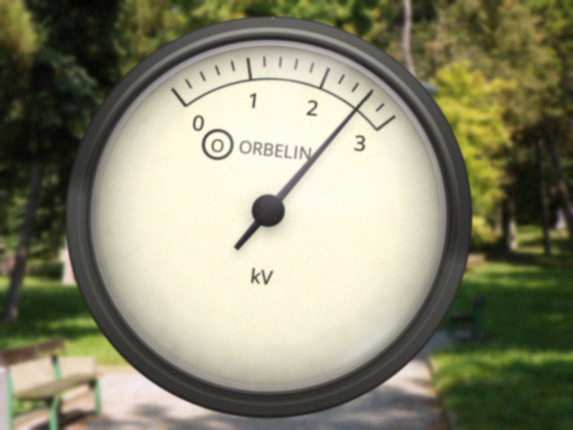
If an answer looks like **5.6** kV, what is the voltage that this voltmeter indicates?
**2.6** kV
